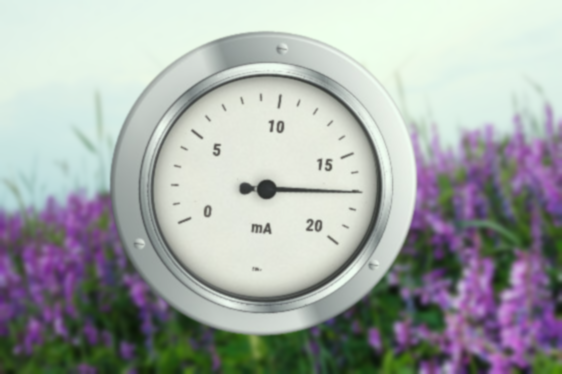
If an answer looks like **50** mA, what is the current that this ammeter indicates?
**17** mA
